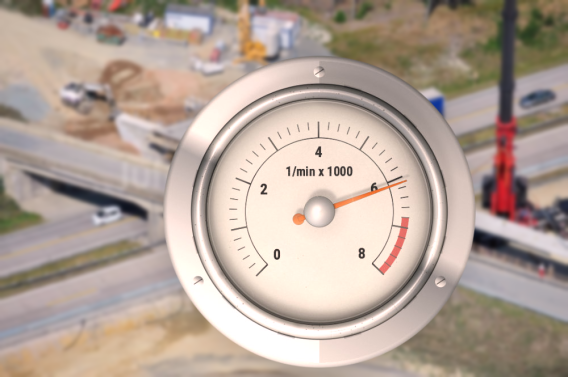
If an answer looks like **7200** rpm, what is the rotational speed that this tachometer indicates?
**6100** rpm
